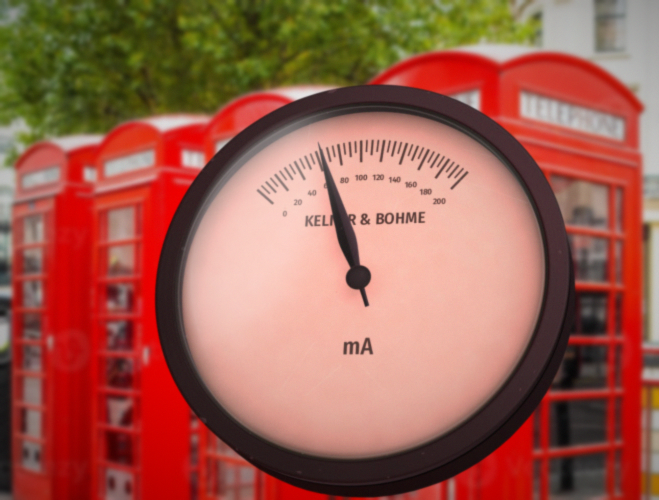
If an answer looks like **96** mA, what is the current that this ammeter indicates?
**65** mA
